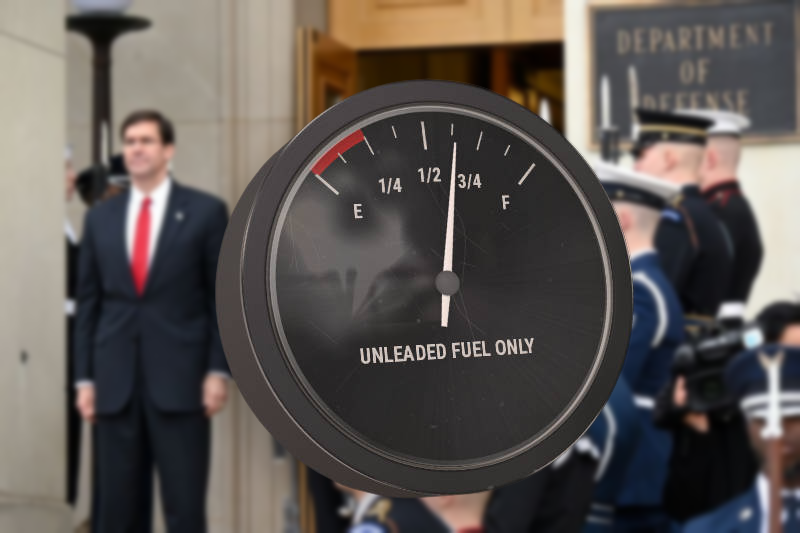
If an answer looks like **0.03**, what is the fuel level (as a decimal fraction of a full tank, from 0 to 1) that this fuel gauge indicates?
**0.625**
